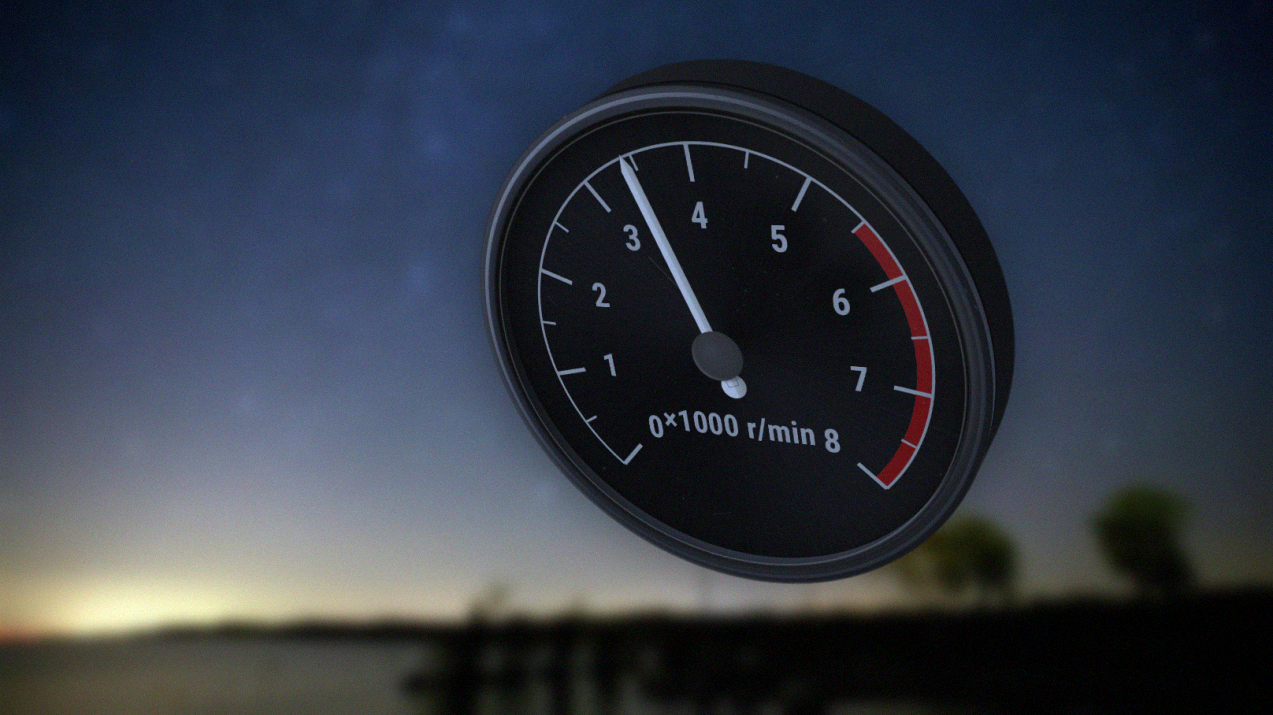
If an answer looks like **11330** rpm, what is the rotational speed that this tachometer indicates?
**3500** rpm
